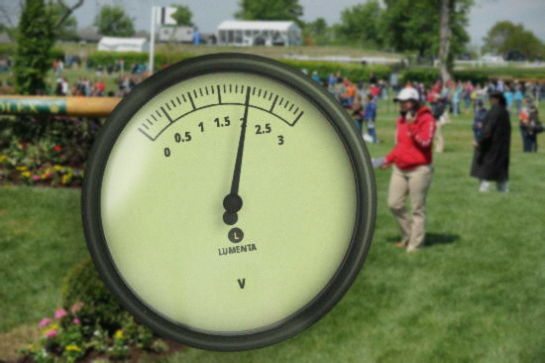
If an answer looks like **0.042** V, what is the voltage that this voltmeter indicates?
**2** V
